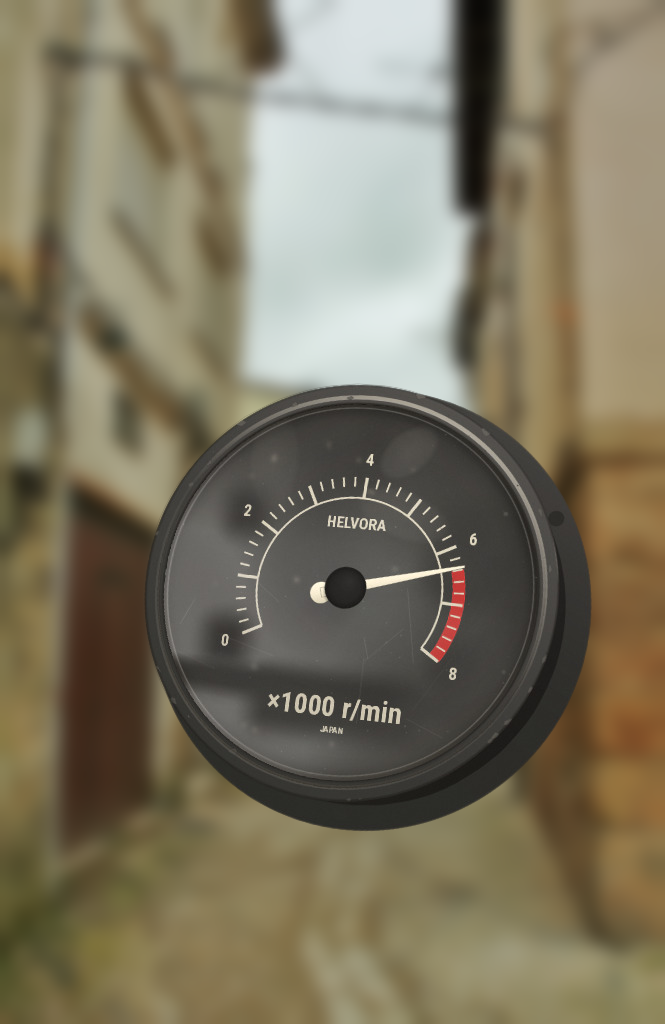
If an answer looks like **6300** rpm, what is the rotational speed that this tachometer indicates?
**6400** rpm
